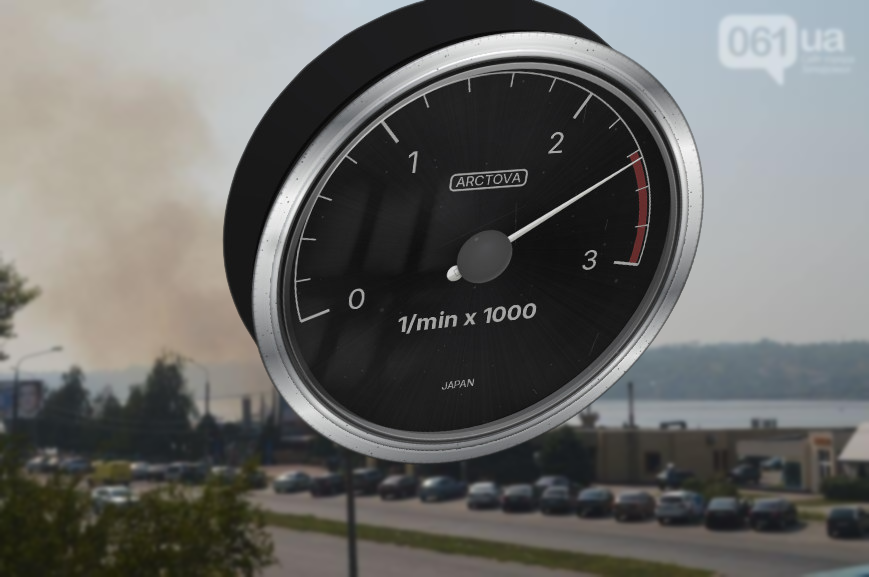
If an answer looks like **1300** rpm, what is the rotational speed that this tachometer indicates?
**2400** rpm
